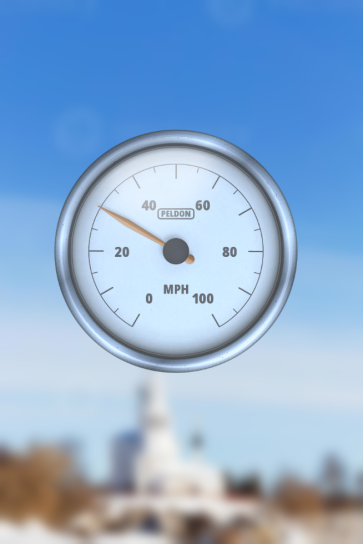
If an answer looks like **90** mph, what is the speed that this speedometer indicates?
**30** mph
